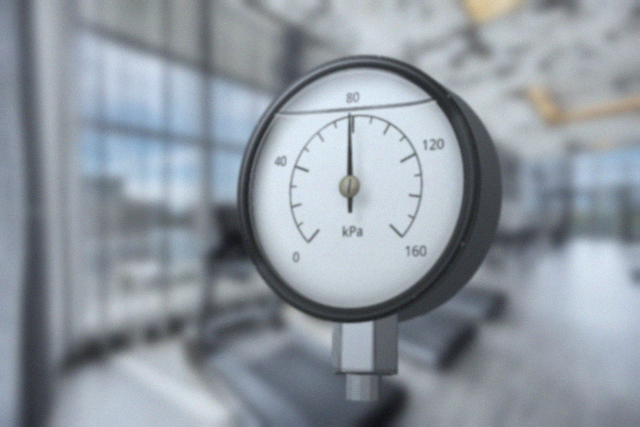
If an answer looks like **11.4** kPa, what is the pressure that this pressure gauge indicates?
**80** kPa
